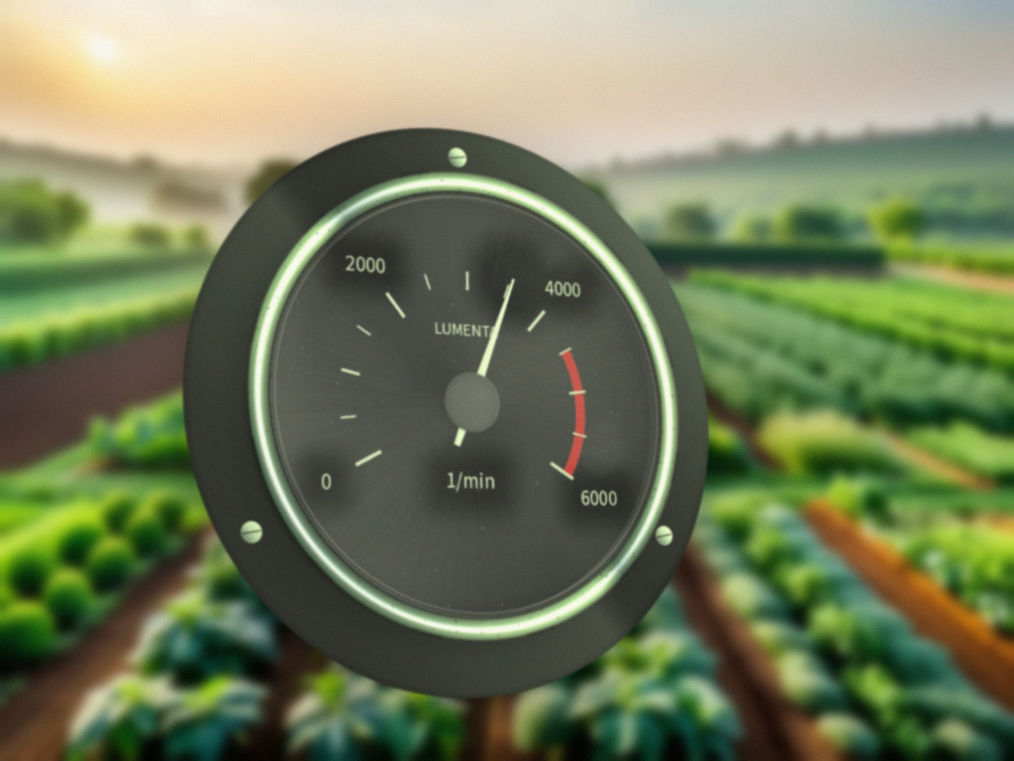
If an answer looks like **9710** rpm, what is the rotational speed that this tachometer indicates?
**3500** rpm
